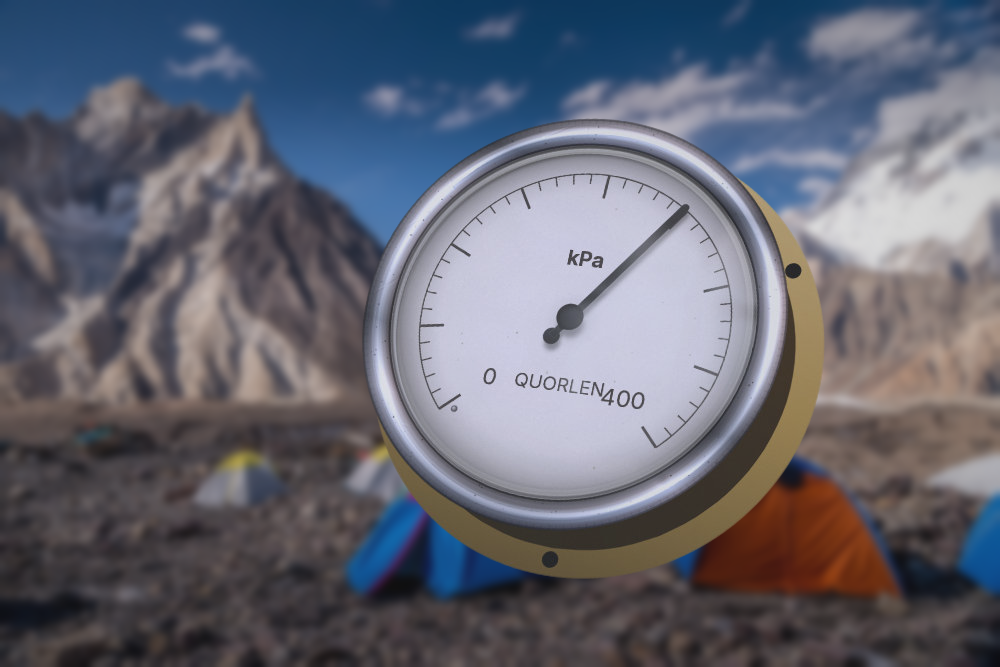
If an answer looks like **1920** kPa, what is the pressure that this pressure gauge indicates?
**250** kPa
